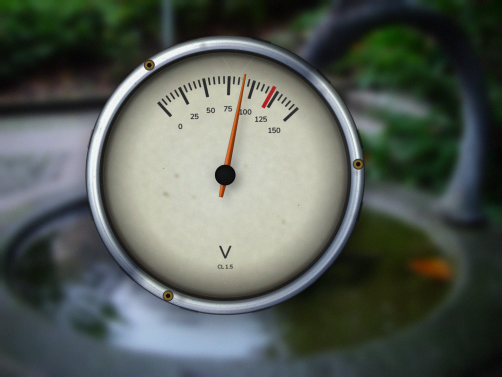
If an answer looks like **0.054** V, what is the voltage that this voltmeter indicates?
**90** V
